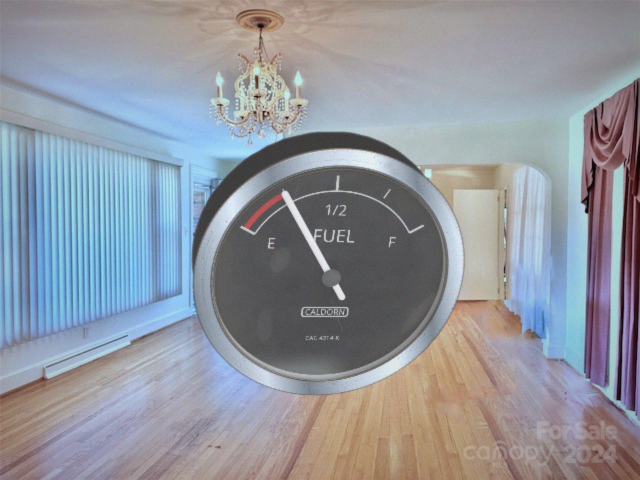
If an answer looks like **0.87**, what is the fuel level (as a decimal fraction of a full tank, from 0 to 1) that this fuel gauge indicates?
**0.25**
